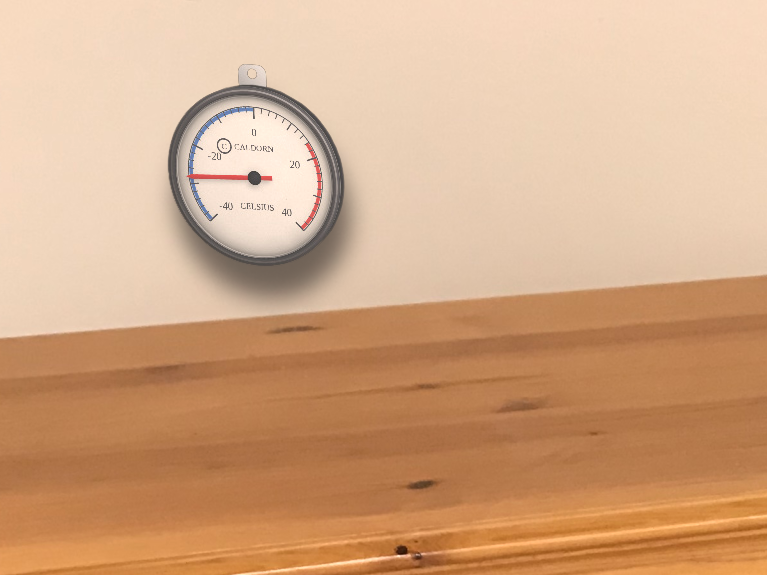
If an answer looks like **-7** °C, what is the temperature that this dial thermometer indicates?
**-28** °C
